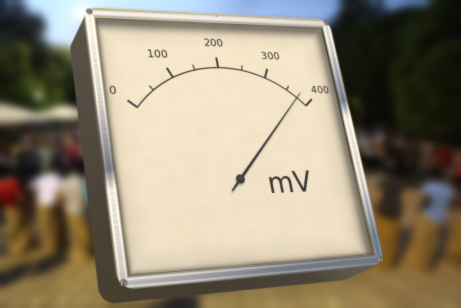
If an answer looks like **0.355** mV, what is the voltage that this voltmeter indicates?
**375** mV
